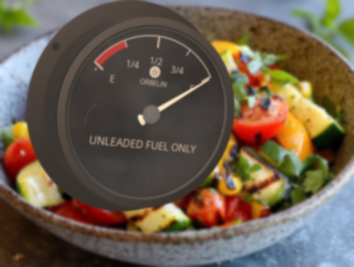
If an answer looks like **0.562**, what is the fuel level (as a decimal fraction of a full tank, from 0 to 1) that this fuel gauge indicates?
**1**
